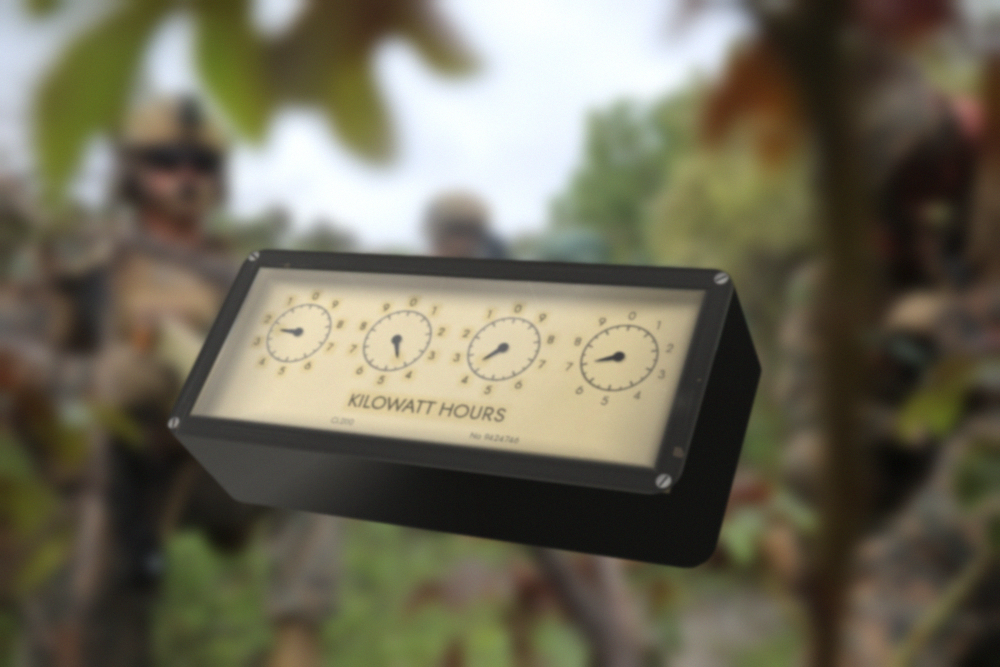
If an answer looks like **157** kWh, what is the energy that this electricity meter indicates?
**2437** kWh
